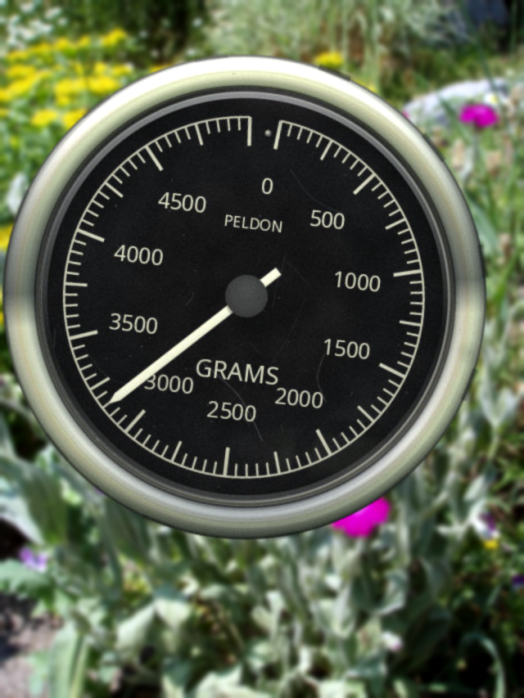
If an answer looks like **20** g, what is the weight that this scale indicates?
**3150** g
